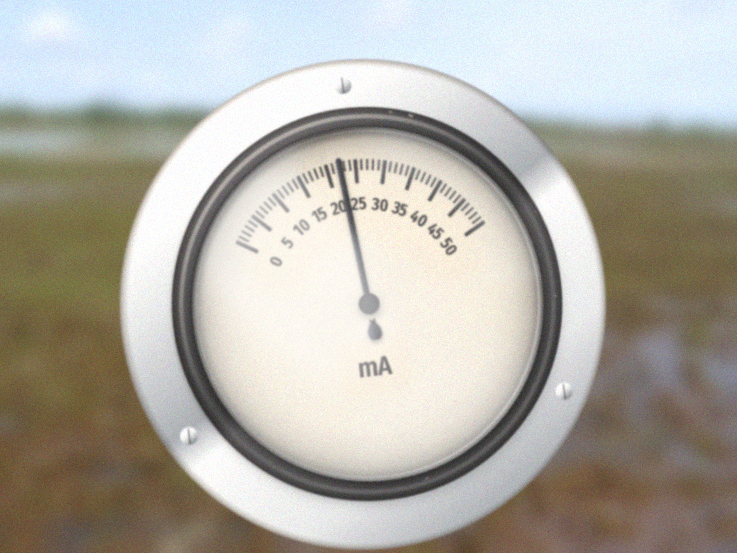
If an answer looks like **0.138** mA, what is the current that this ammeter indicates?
**22** mA
